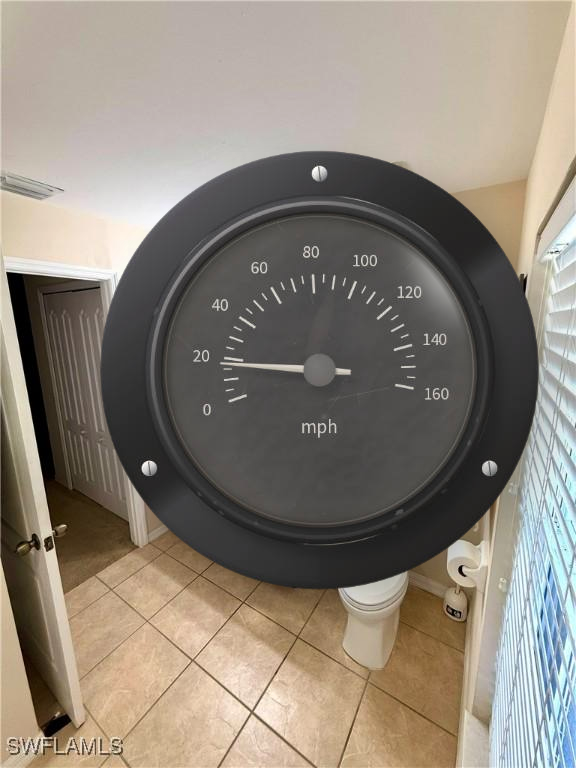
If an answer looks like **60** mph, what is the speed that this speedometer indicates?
**17.5** mph
